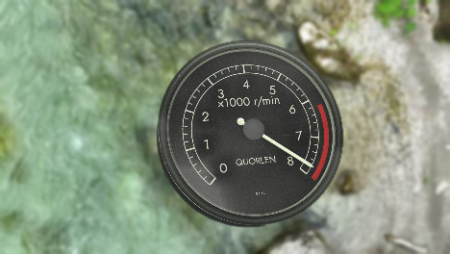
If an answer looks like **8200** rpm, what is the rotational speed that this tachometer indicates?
**7800** rpm
